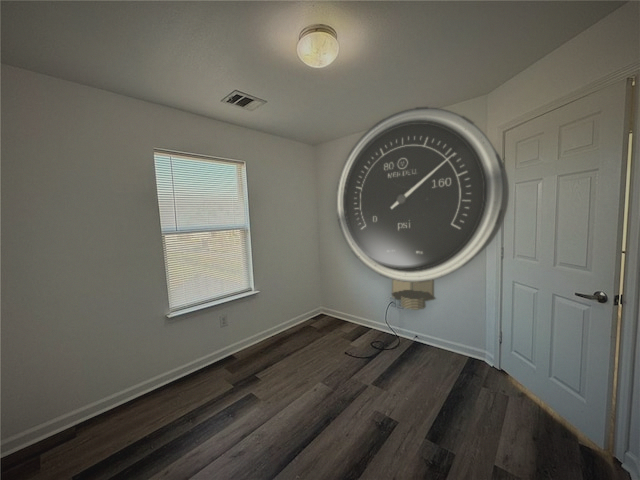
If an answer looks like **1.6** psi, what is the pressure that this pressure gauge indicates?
**145** psi
